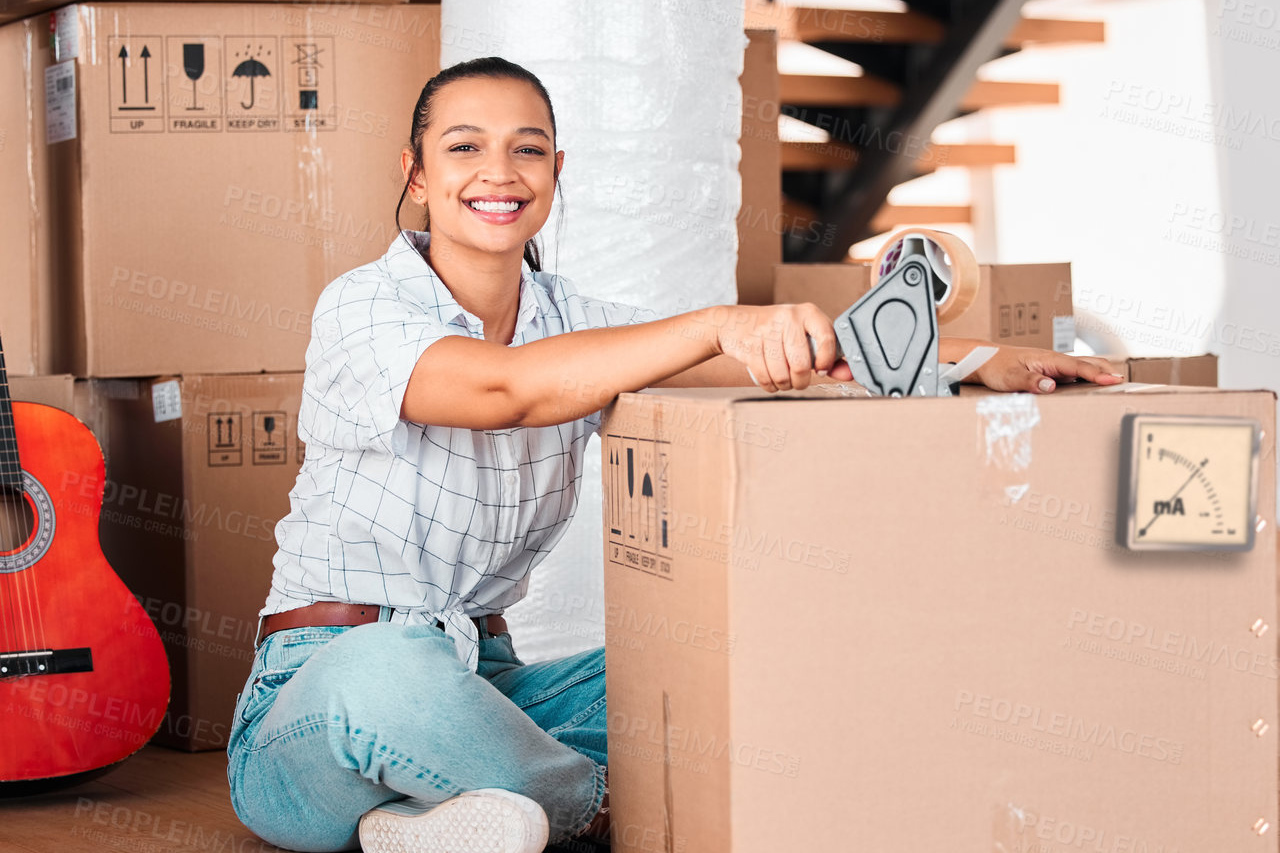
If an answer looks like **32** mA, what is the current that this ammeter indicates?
**2** mA
